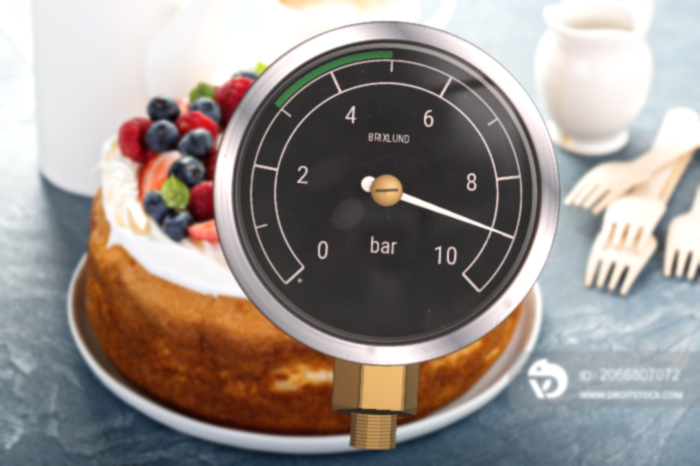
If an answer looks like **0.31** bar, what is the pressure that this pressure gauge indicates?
**9** bar
